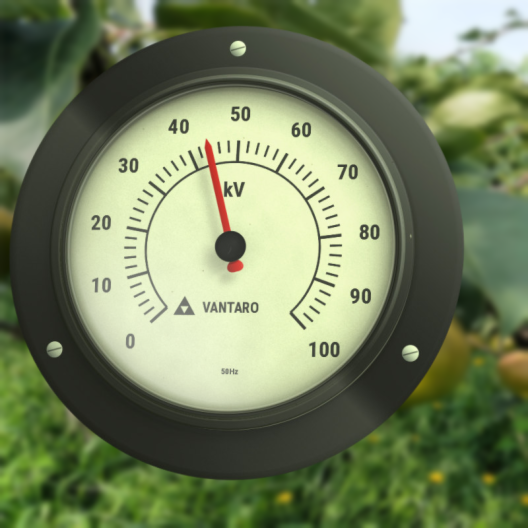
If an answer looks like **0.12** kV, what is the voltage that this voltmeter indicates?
**44** kV
